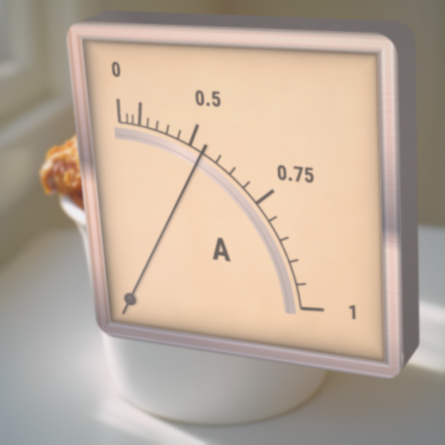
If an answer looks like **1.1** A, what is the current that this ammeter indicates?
**0.55** A
